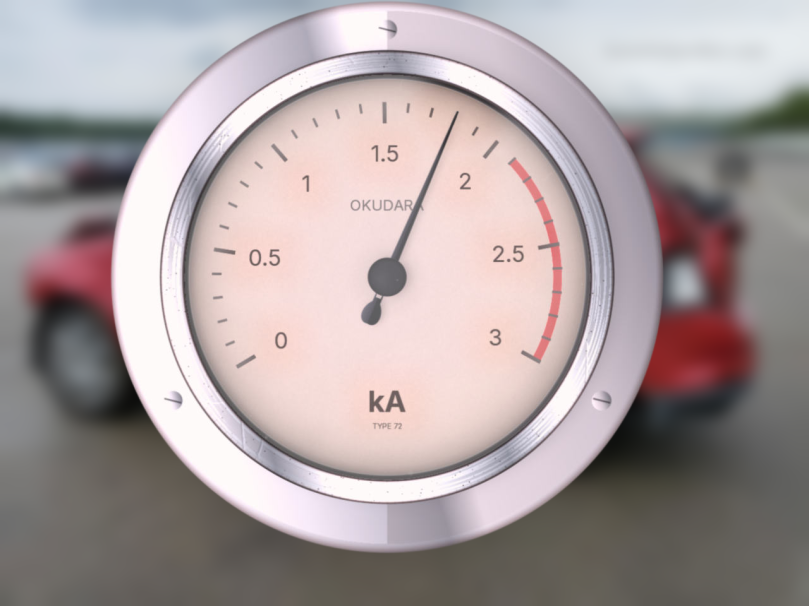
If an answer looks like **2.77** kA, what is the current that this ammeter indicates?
**1.8** kA
